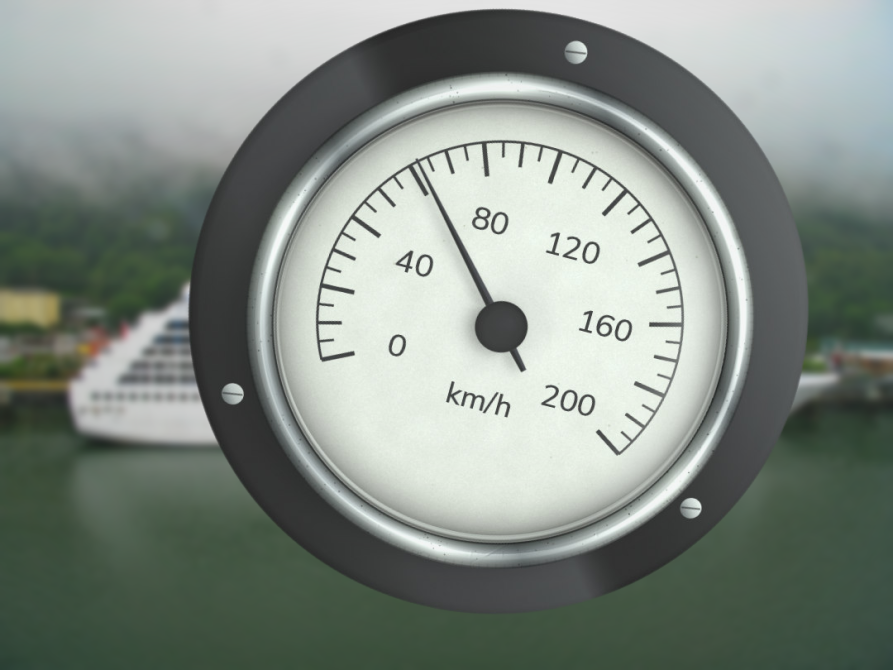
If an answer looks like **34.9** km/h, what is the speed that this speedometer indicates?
**62.5** km/h
